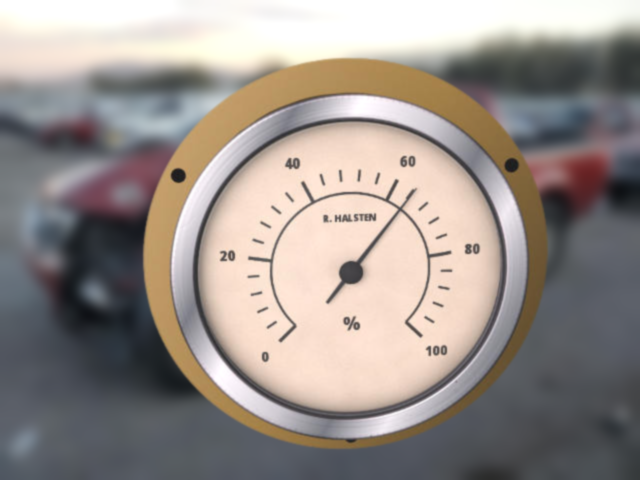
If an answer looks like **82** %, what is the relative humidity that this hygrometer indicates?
**64** %
